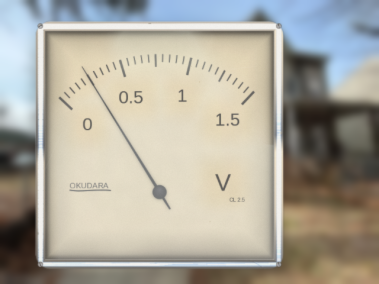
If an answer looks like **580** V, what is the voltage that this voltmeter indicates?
**0.25** V
